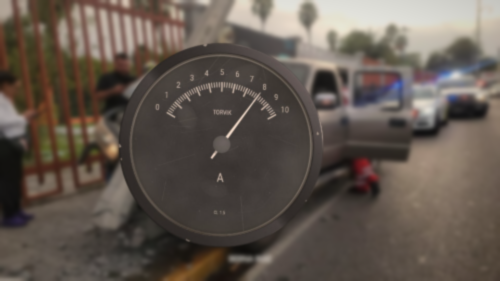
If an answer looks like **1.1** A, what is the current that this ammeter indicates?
**8** A
